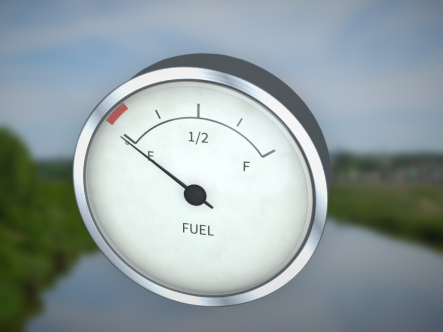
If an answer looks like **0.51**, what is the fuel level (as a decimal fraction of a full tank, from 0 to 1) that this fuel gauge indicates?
**0**
